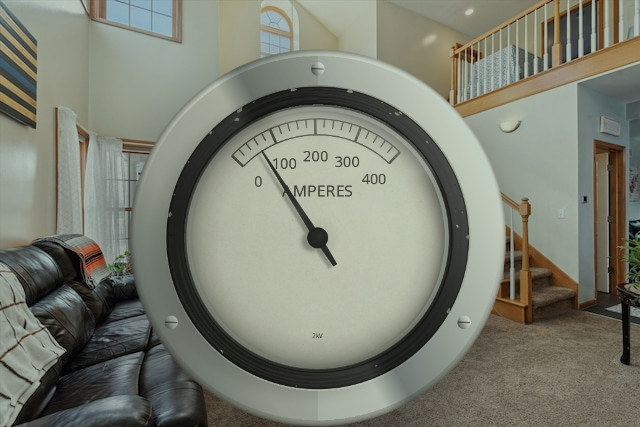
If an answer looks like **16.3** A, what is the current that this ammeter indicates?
**60** A
